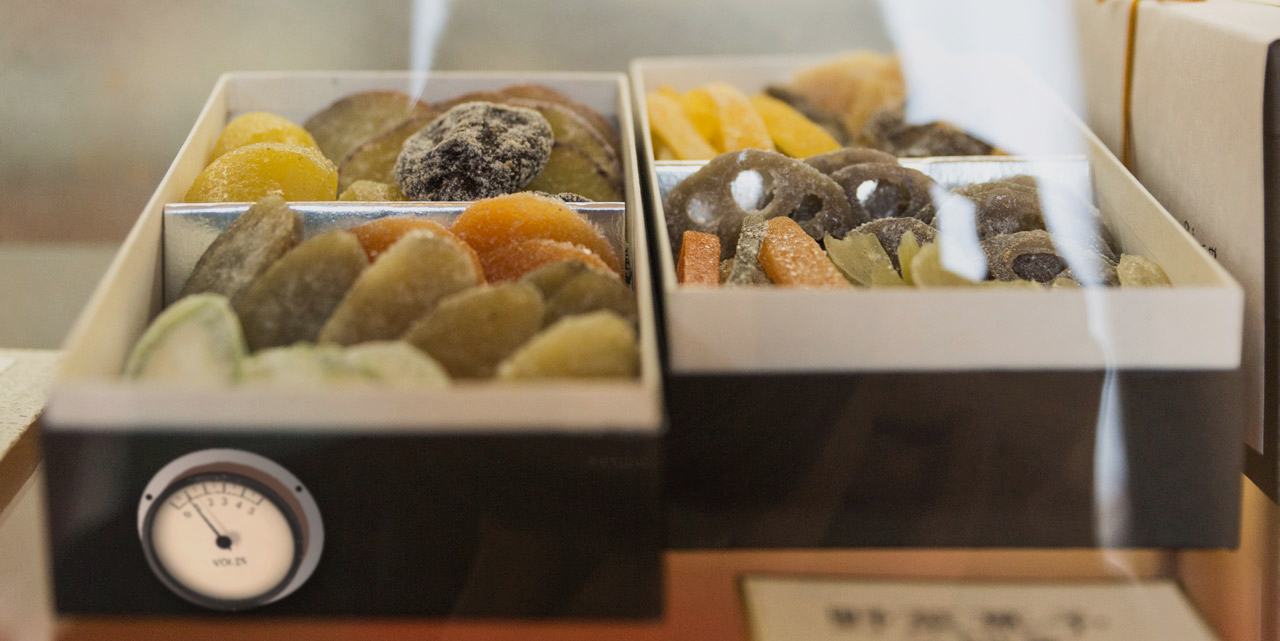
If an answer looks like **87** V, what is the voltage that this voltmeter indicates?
**1** V
